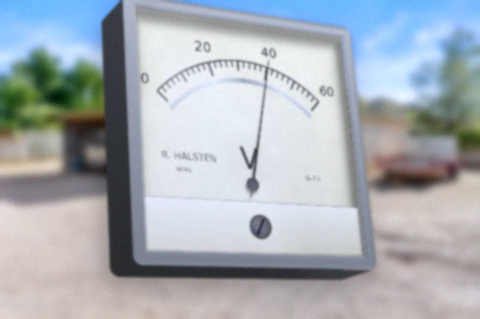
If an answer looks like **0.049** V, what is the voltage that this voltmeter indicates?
**40** V
